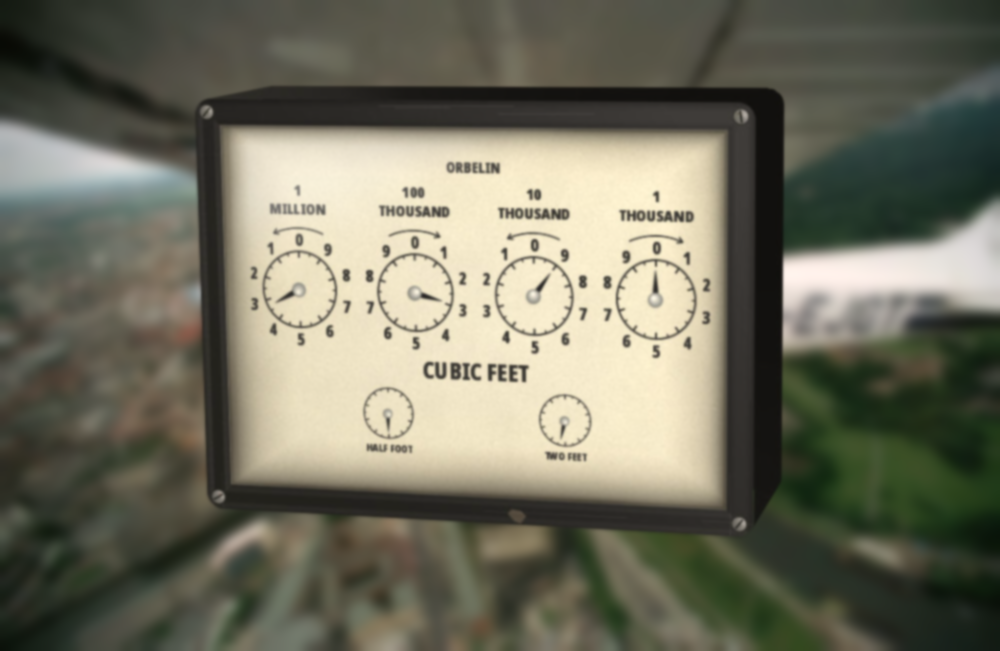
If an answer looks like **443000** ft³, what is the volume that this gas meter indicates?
**329000** ft³
